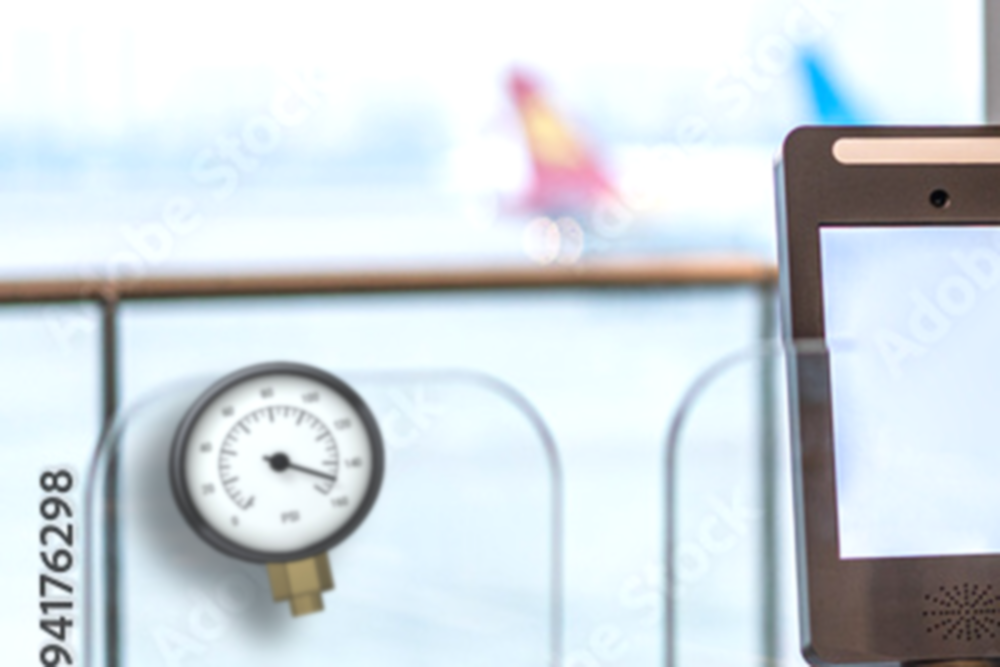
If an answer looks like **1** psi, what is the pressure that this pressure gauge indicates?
**150** psi
